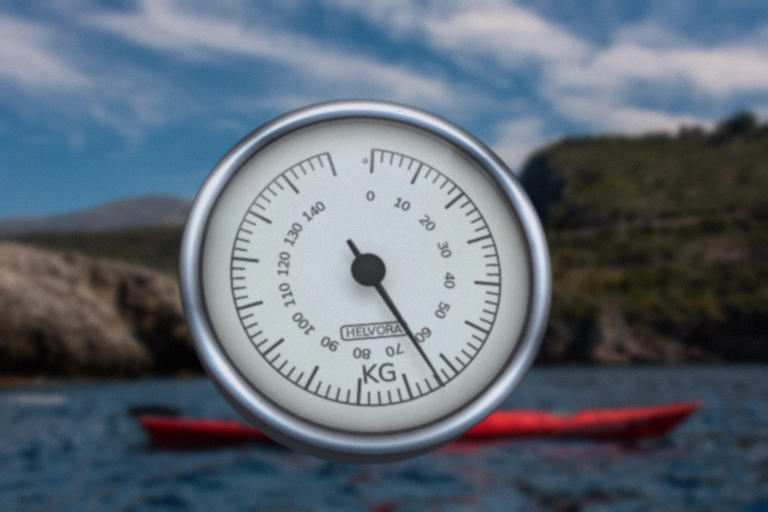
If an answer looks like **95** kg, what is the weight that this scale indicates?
**64** kg
